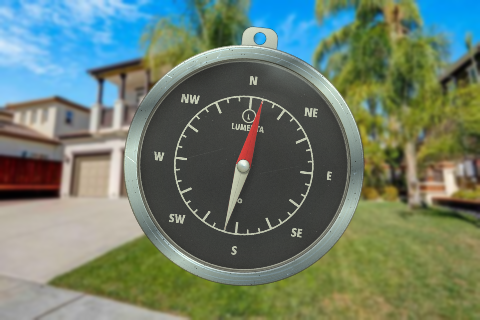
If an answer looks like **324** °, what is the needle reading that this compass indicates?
**10** °
